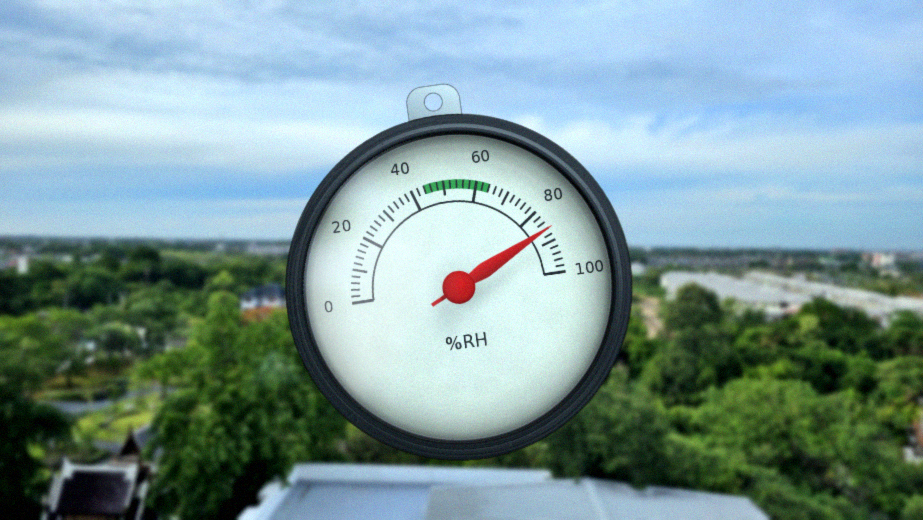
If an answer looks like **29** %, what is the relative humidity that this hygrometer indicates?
**86** %
